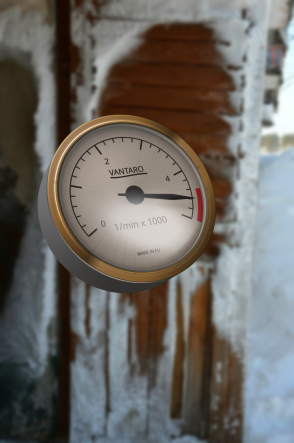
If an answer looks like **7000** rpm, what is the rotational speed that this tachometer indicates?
**4600** rpm
